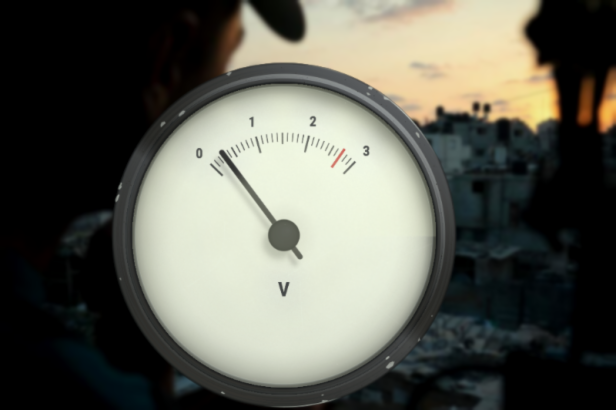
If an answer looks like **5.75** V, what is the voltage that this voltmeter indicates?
**0.3** V
